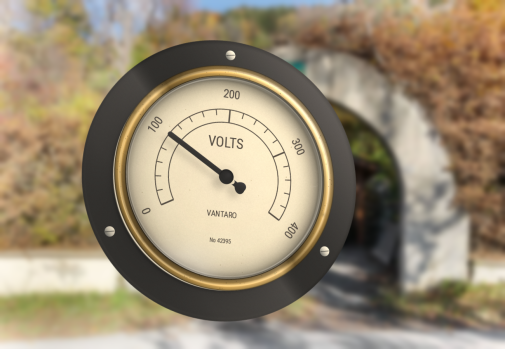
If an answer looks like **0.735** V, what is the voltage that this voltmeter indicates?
**100** V
